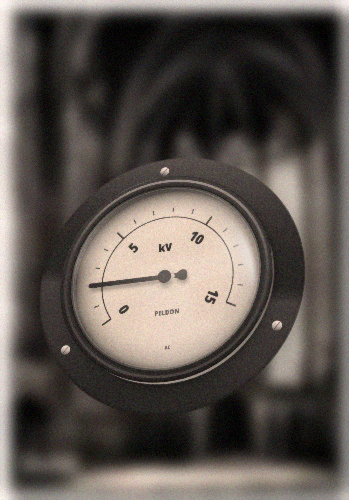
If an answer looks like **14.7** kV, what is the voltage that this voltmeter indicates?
**2** kV
